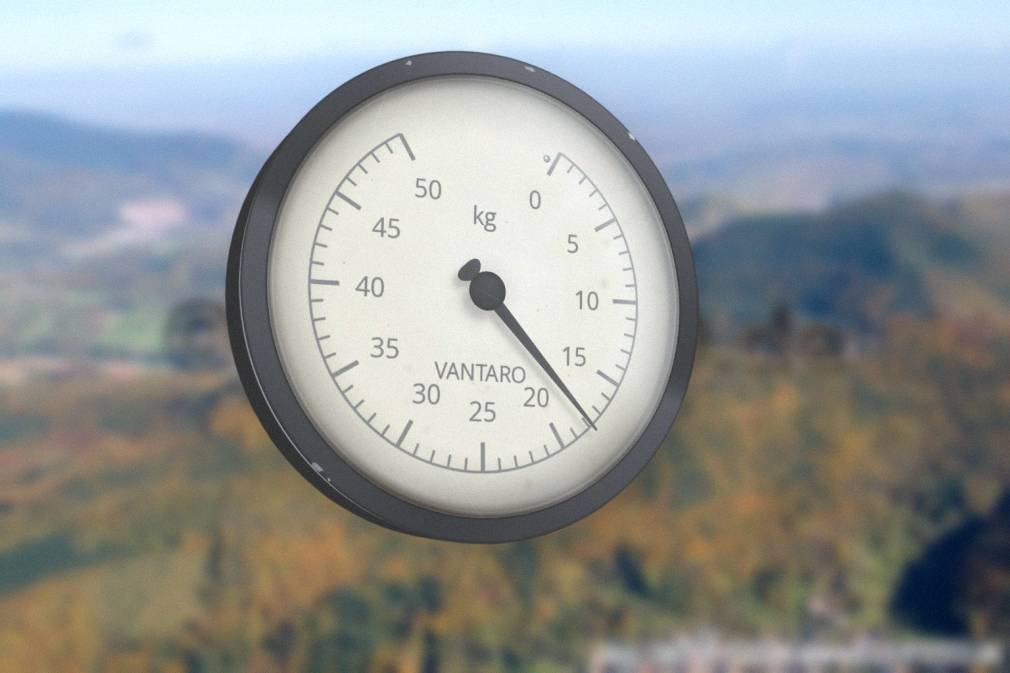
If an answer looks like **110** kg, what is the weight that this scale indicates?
**18** kg
